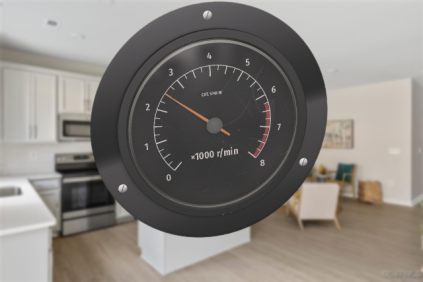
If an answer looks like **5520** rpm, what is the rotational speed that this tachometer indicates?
**2500** rpm
